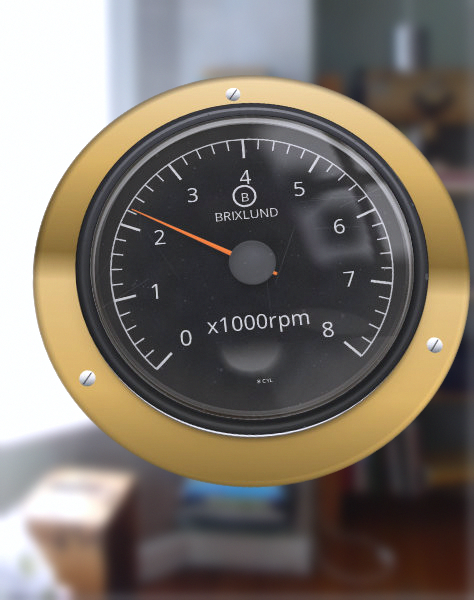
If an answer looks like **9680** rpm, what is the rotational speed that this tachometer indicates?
**2200** rpm
